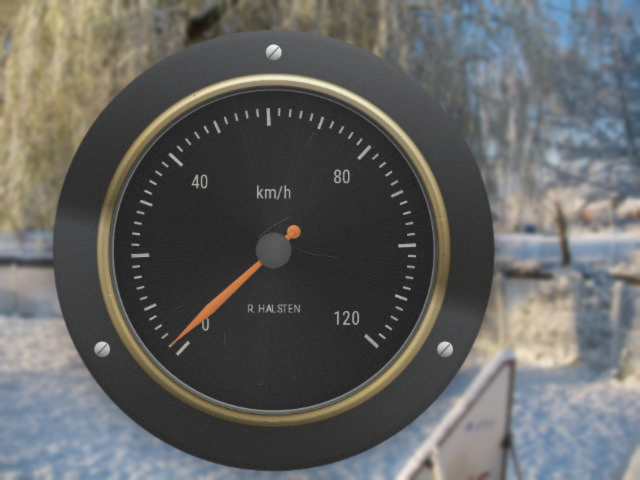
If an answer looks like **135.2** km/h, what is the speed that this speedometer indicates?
**2** km/h
